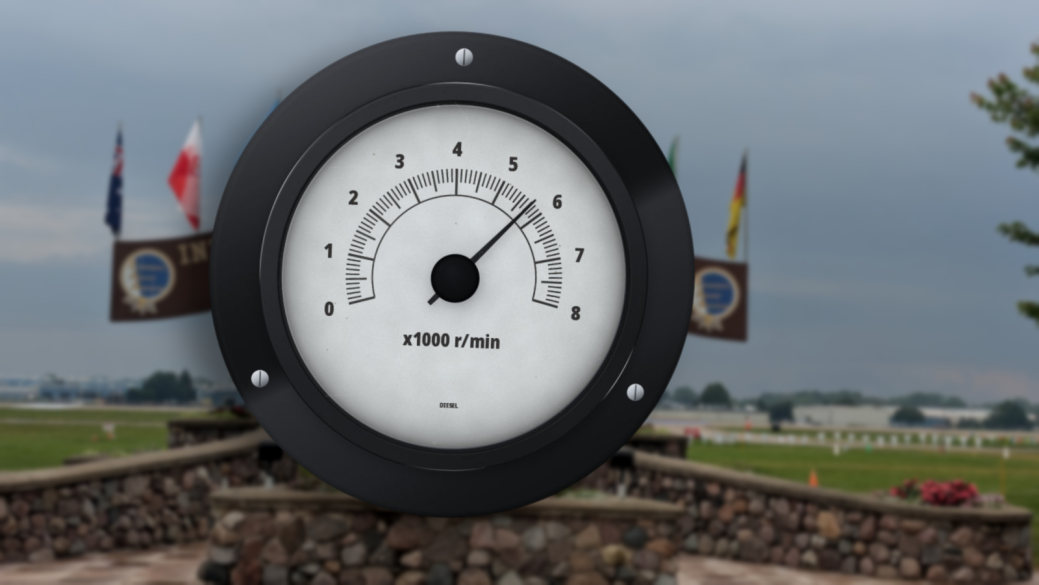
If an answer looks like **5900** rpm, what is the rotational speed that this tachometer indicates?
**5700** rpm
